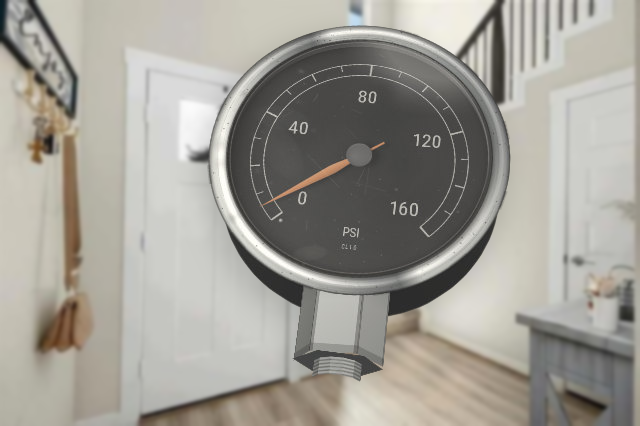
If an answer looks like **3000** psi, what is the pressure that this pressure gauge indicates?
**5** psi
